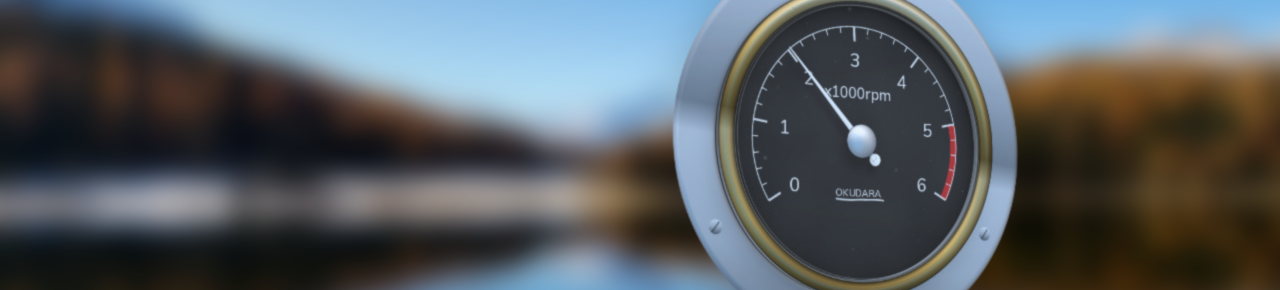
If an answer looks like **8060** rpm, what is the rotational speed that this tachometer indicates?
**2000** rpm
